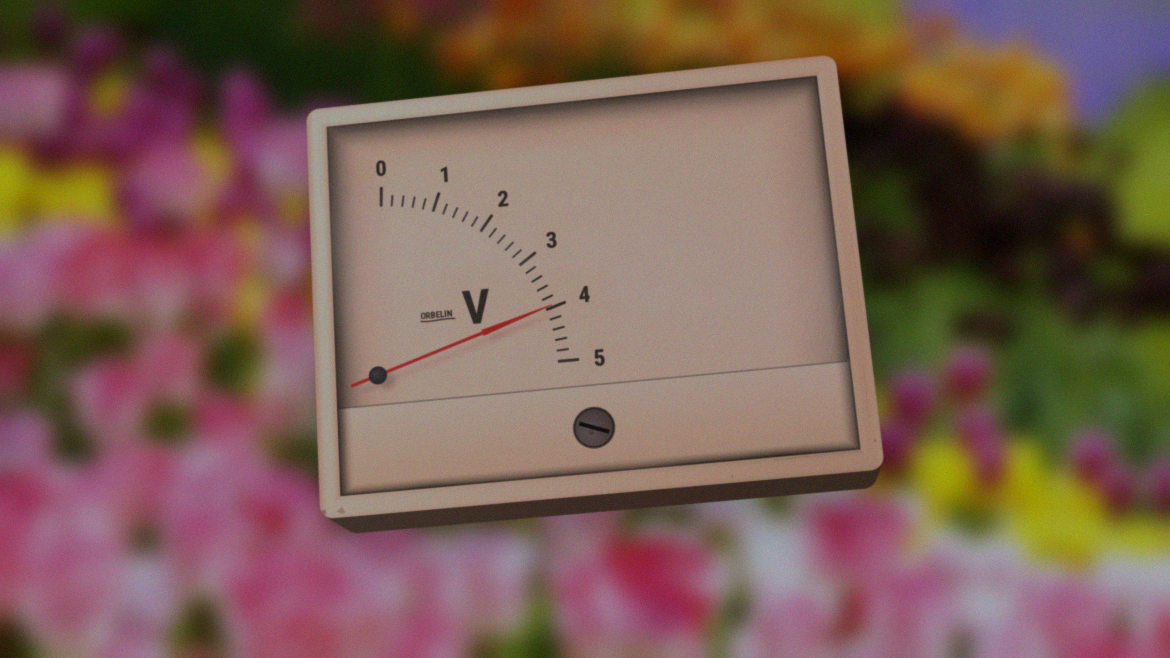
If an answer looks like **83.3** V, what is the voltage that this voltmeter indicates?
**4** V
